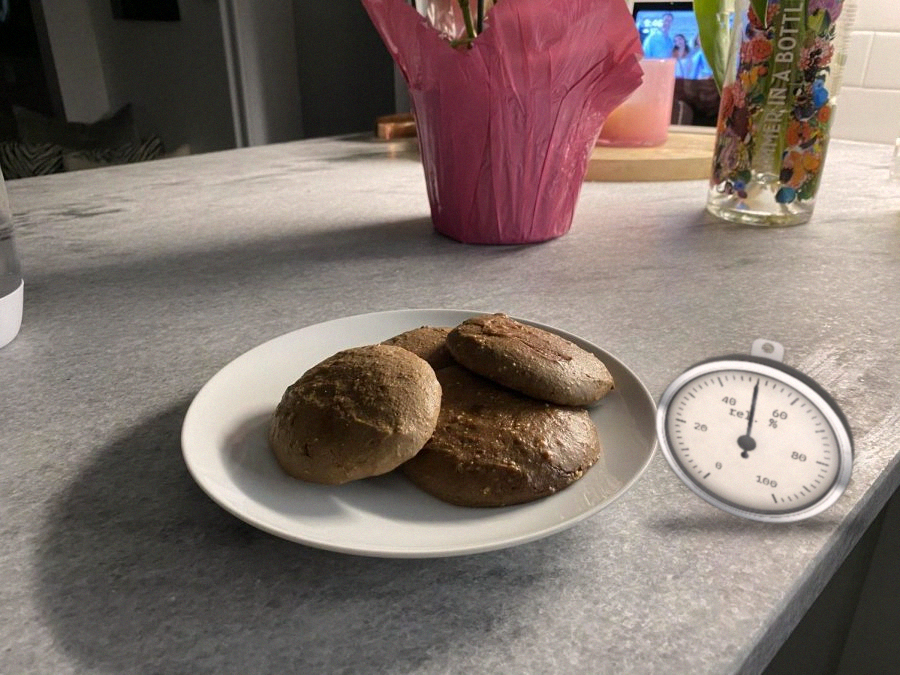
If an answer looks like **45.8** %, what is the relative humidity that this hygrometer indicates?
**50** %
